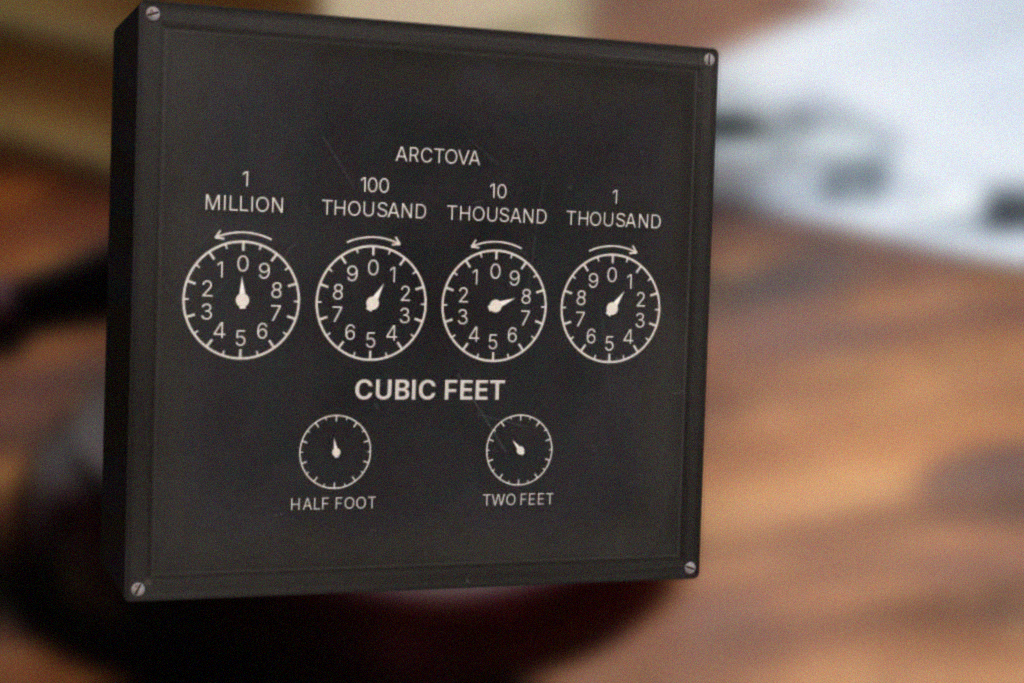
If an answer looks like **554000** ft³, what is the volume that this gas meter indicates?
**8100** ft³
